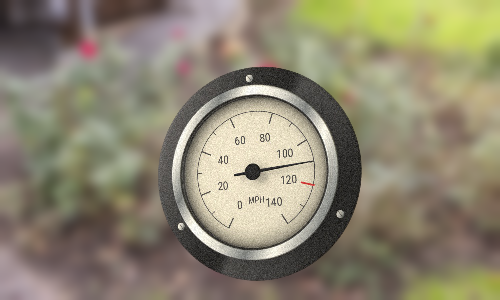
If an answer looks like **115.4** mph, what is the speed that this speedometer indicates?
**110** mph
